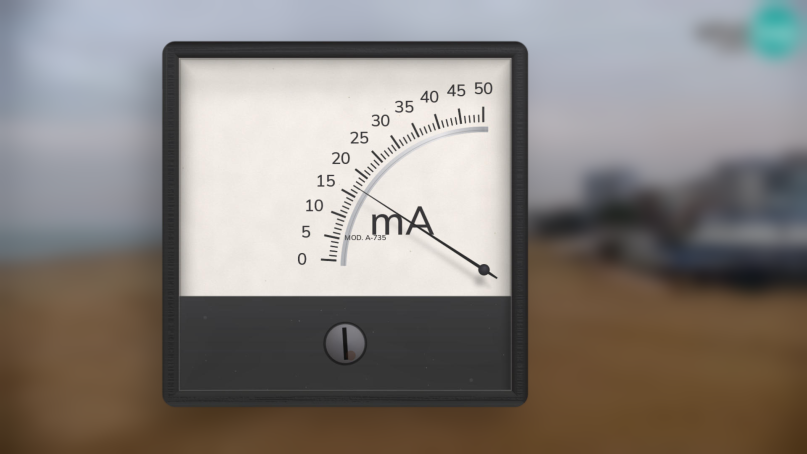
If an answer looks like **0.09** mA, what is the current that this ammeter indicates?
**17** mA
